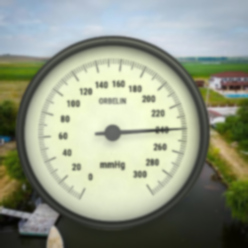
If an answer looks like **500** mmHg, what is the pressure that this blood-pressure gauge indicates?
**240** mmHg
